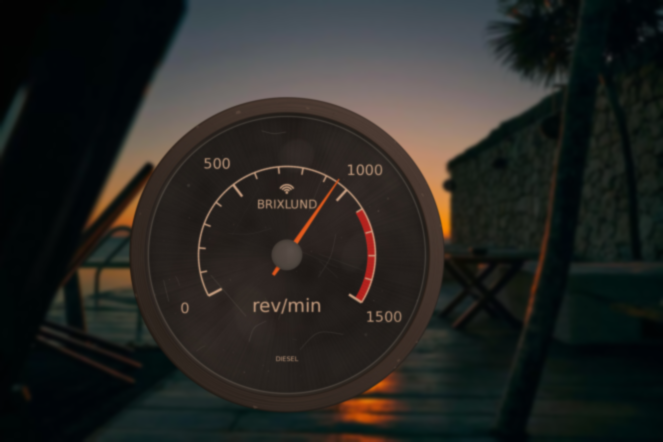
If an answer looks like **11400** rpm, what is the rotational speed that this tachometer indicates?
**950** rpm
